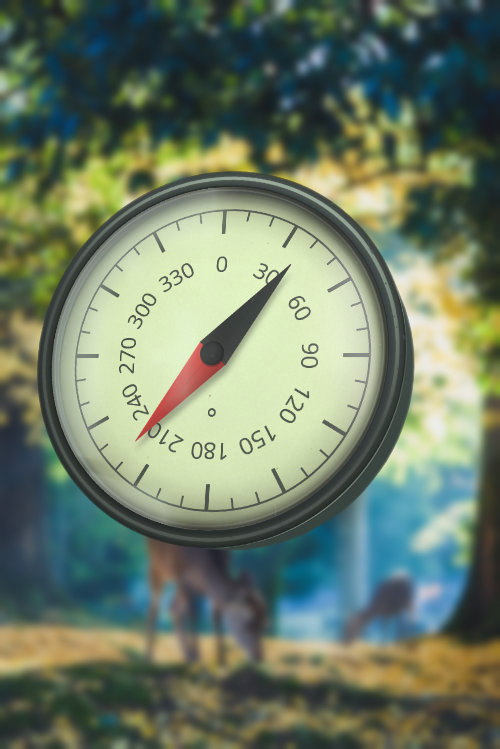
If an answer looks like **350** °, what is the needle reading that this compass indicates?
**220** °
